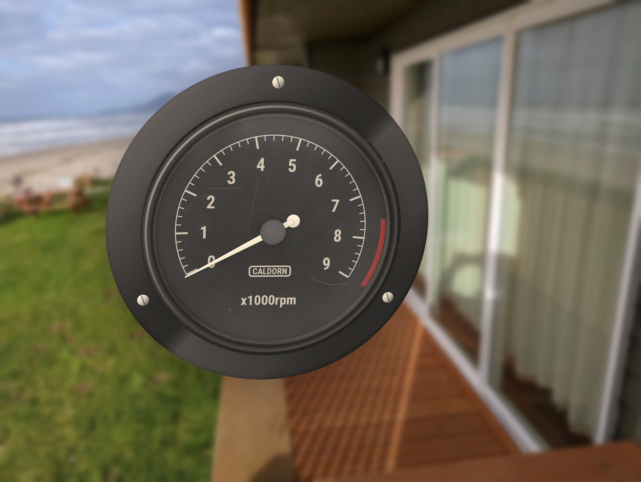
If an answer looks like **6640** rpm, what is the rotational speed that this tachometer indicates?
**0** rpm
